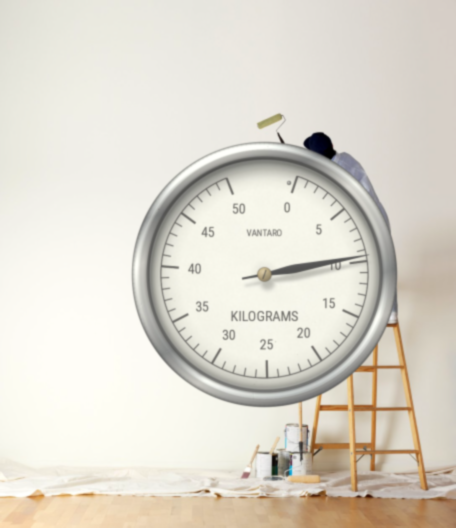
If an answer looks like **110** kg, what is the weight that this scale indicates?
**9.5** kg
